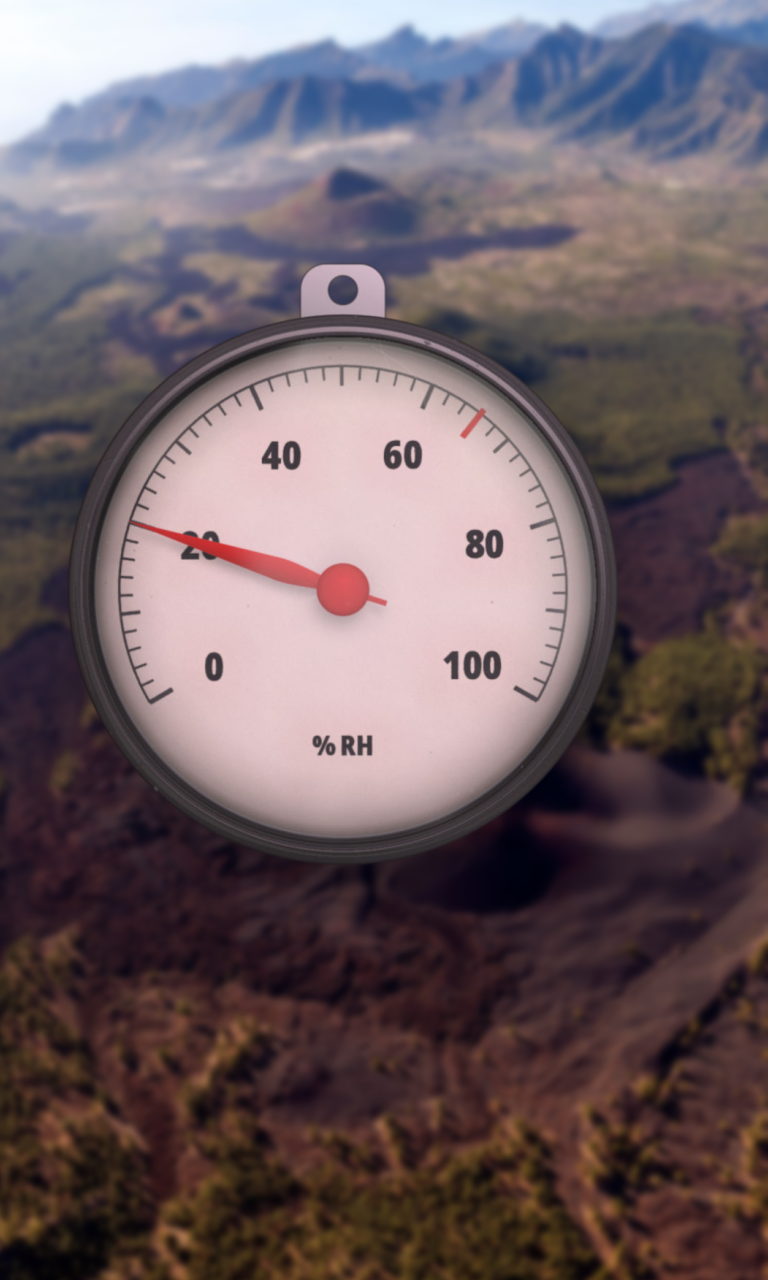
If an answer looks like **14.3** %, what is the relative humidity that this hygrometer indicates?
**20** %
